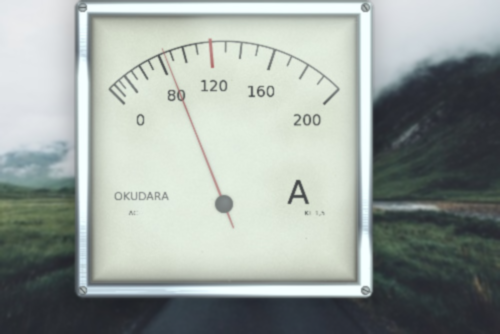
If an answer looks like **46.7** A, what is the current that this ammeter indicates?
**85** A
